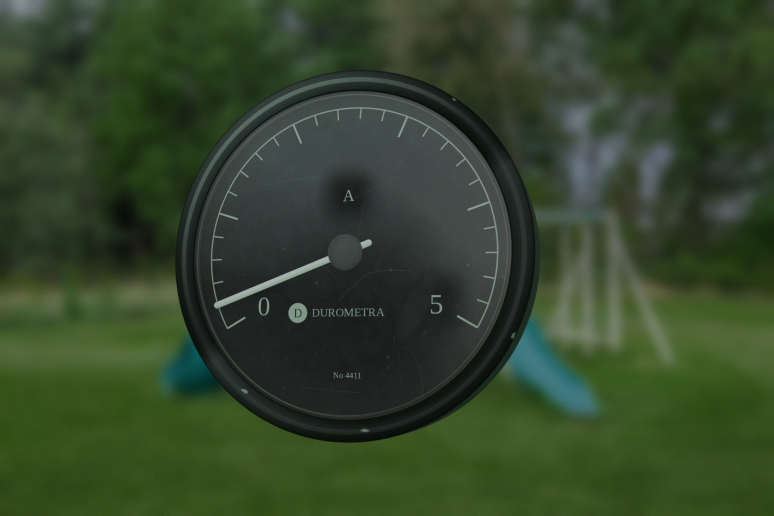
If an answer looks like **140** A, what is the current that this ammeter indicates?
**0.2** A
